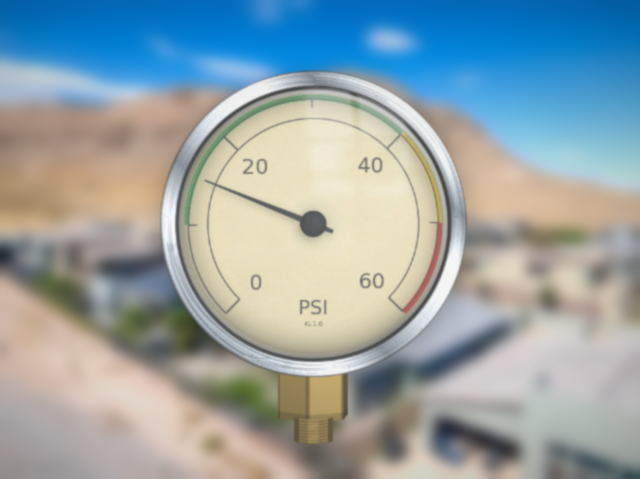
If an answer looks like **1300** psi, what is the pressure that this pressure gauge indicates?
**15** psi
